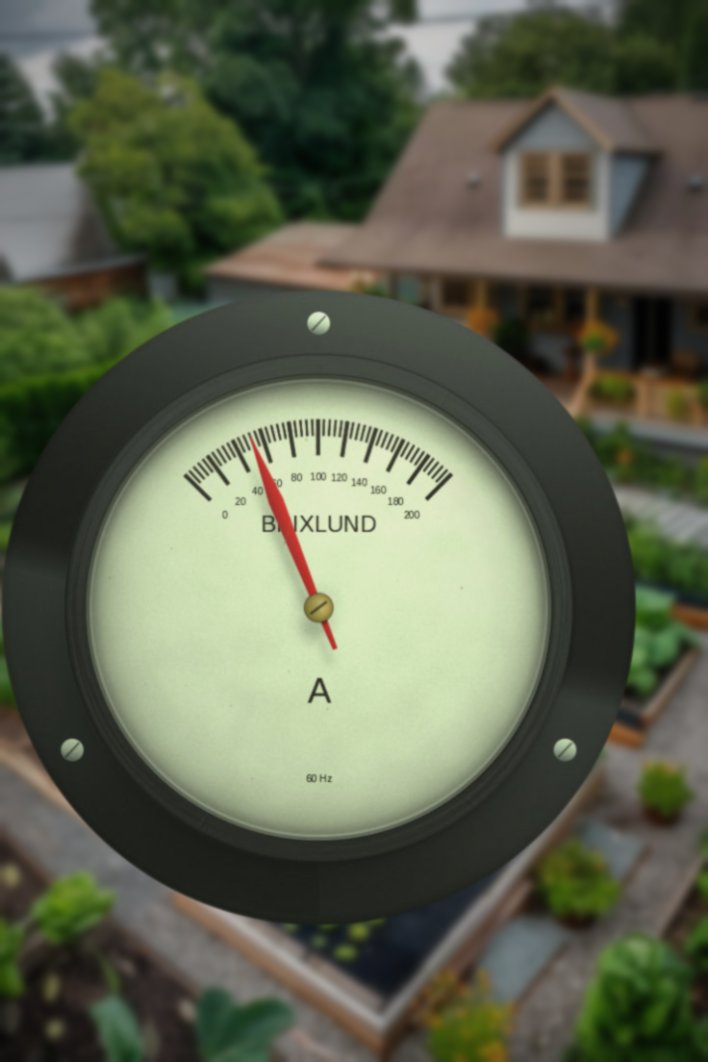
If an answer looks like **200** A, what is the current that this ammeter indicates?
**52** A
